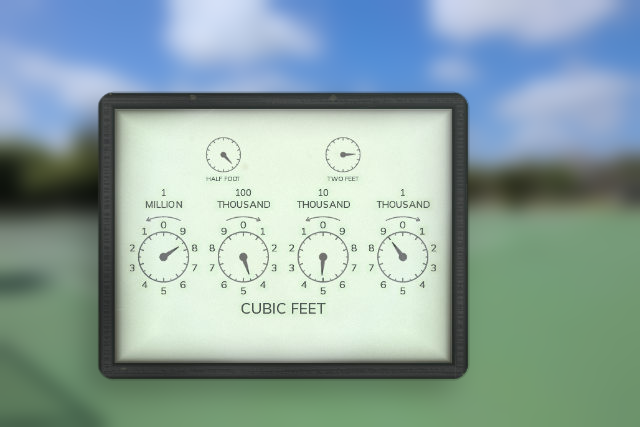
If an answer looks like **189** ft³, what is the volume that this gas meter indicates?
**844900** ft³
